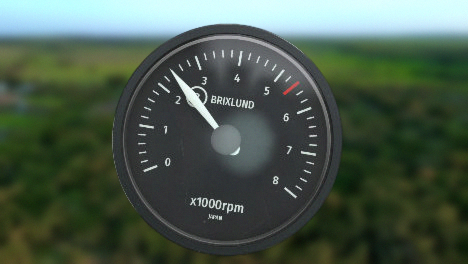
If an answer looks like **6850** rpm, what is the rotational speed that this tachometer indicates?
**2400** rpm
